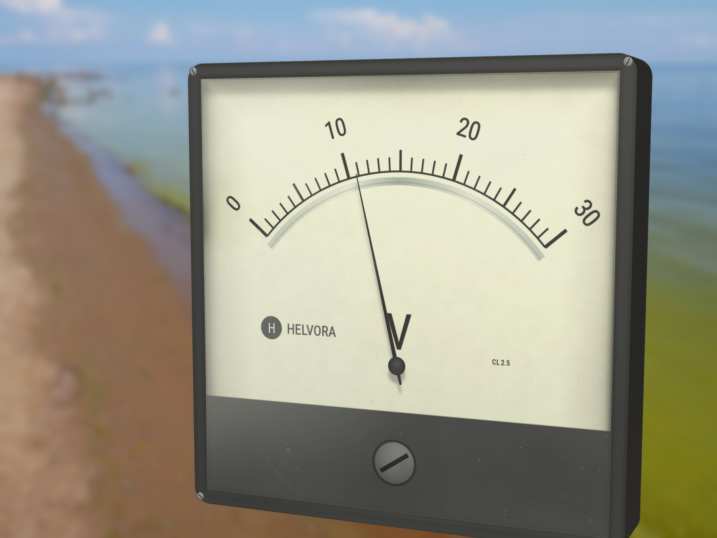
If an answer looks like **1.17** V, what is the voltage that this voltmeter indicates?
**11** V
